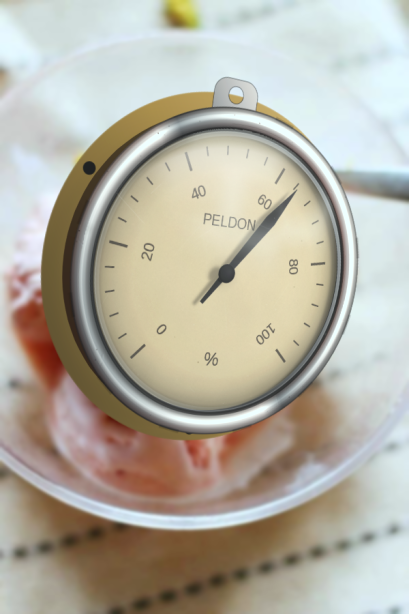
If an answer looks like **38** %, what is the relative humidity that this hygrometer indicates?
**64** %
